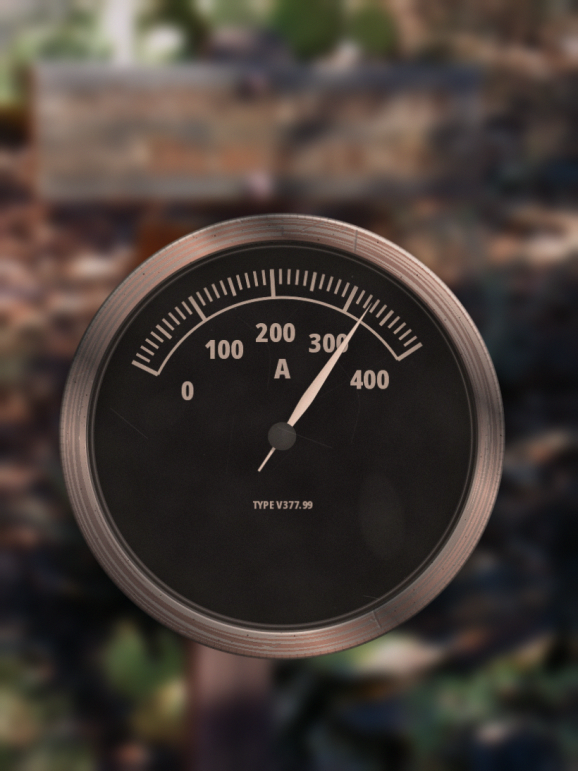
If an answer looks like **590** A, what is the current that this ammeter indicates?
**325** A
